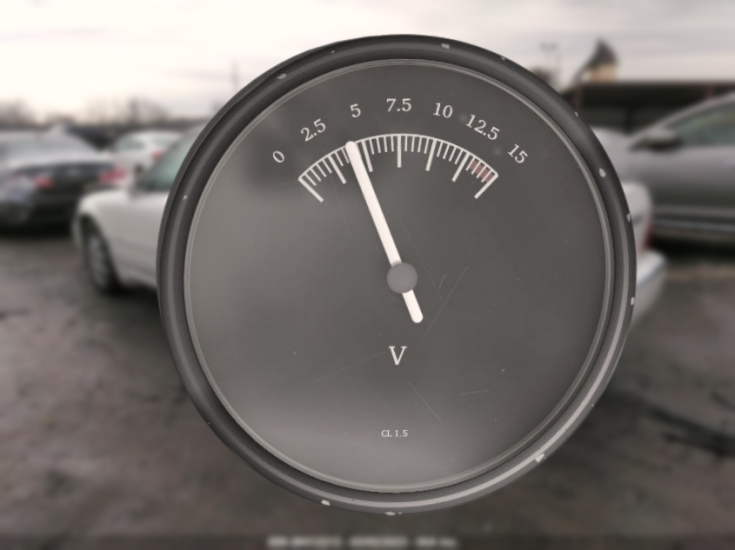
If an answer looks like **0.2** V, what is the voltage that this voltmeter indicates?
**4** V
